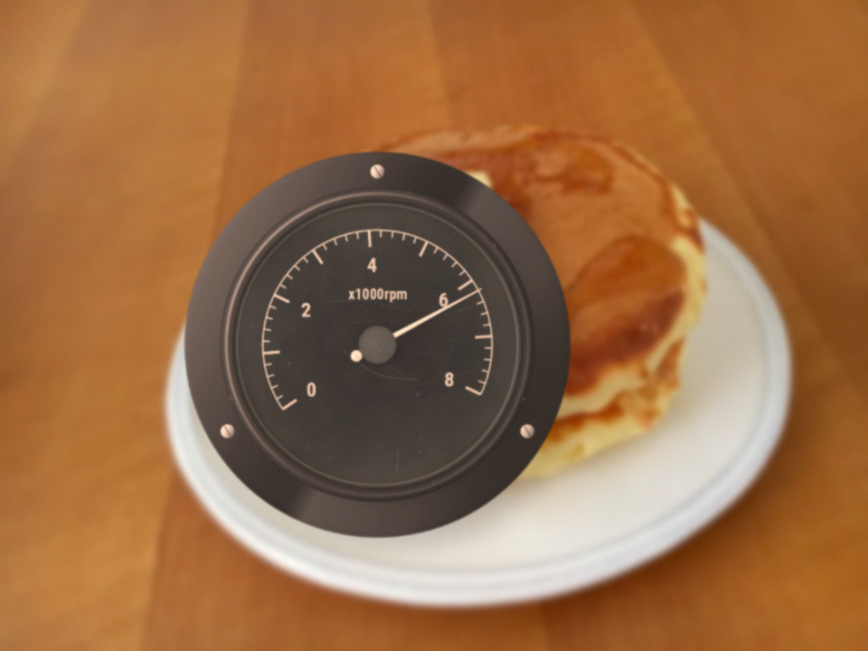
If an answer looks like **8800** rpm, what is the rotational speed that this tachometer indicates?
**6200** rpm
